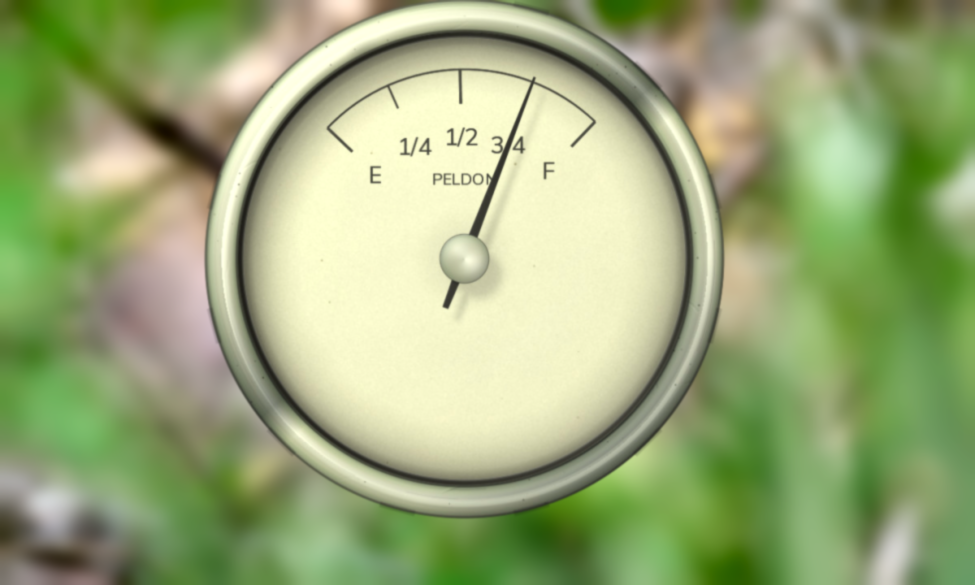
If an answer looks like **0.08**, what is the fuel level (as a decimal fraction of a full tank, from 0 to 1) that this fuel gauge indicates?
**0.75**
